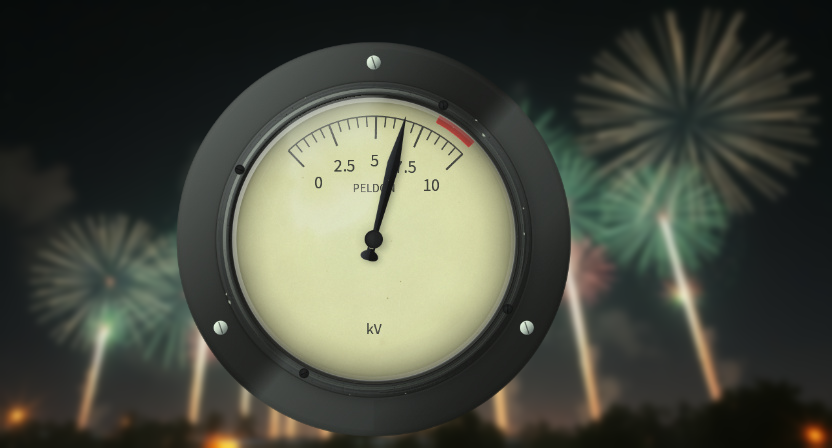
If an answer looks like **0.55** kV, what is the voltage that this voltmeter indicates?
**6.5** kV
